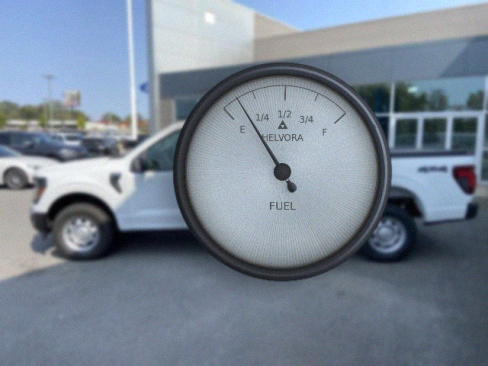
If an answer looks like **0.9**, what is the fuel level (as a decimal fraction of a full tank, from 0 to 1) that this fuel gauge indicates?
**0.125**
